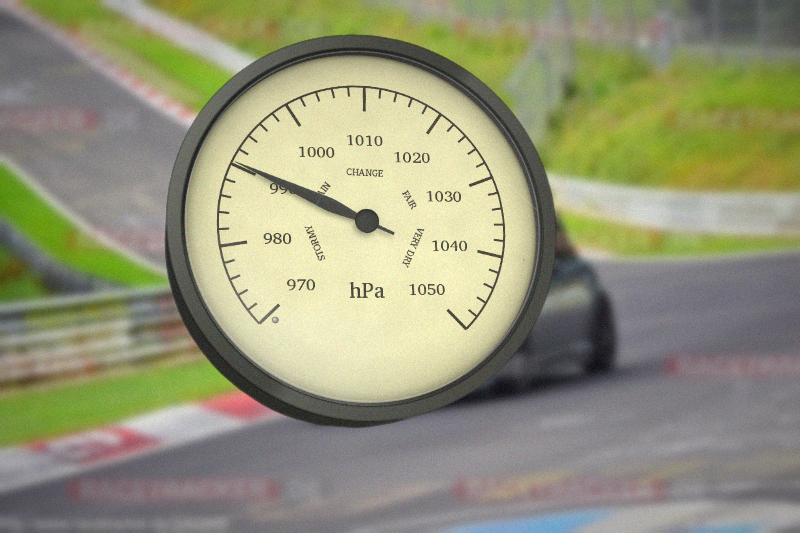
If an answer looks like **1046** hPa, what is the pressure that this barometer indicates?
**990** hPa
